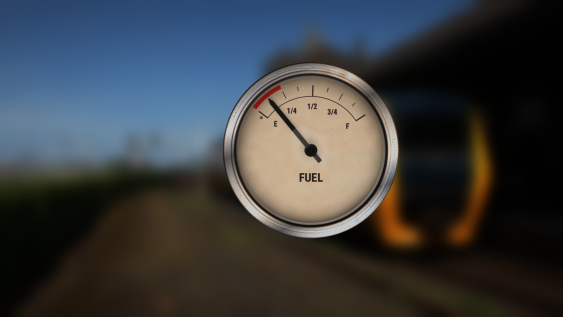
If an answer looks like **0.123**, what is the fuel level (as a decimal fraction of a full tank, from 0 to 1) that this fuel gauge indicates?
**0.125**
